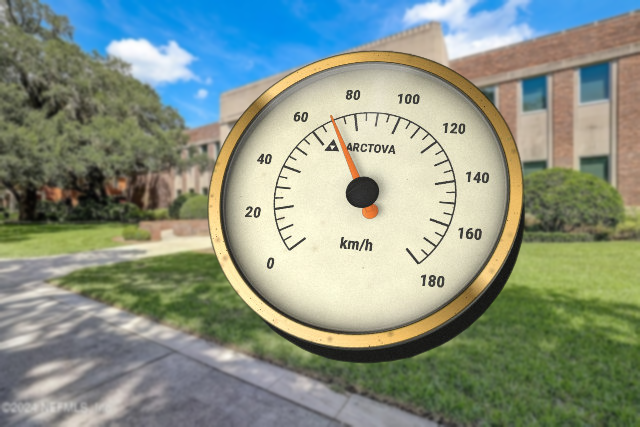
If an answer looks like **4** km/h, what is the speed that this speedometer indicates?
**70** km/h
